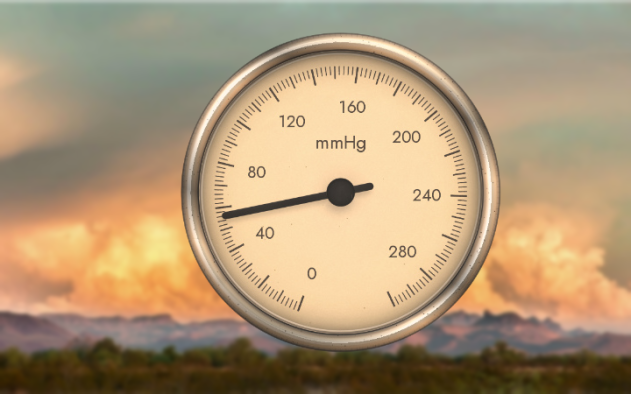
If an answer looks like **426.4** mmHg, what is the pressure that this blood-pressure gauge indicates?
**56** mmHg
